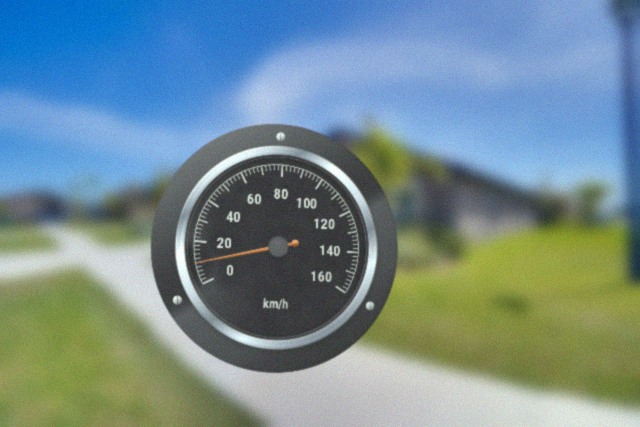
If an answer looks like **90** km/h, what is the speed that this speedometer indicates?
**10** km/h
